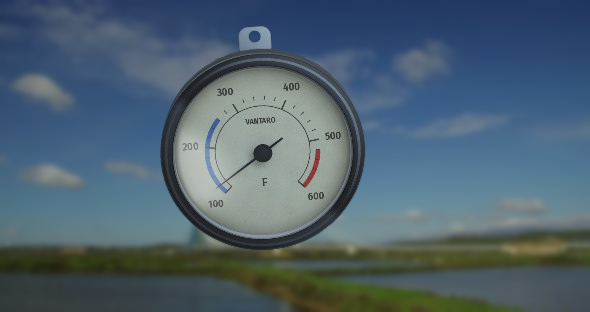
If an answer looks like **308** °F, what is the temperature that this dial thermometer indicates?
**120** °F
